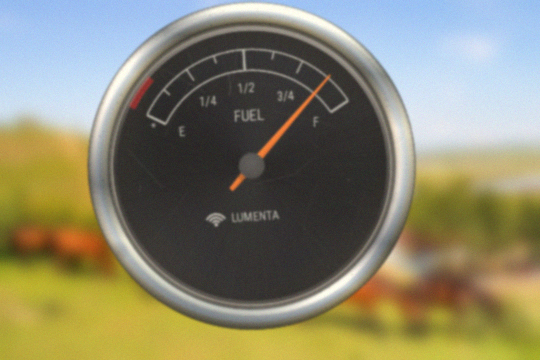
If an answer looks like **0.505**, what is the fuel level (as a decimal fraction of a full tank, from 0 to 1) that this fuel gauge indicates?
**0.875**
